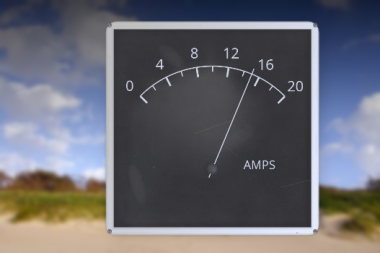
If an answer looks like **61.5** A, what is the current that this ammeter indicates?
**15** A
